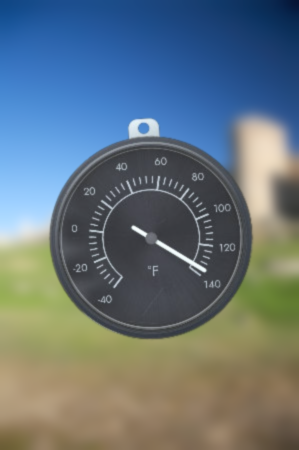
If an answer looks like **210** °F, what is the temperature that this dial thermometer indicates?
**136** °F
